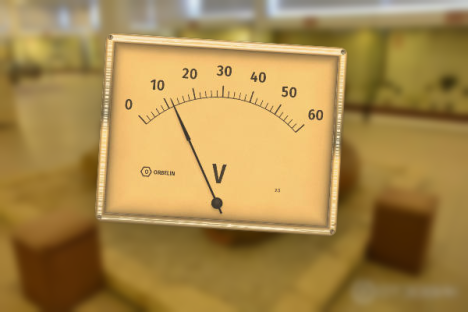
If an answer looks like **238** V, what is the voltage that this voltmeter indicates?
**12** V
